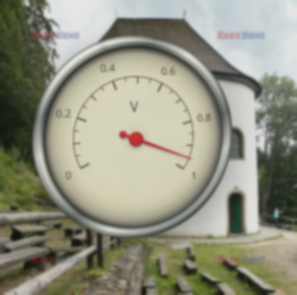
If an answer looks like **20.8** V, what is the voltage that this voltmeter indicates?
**0.95** V
